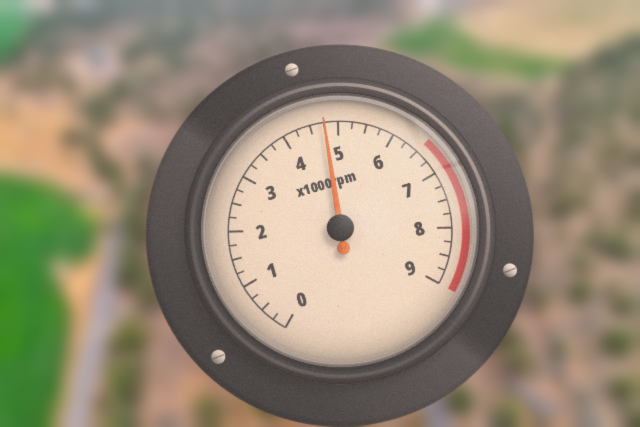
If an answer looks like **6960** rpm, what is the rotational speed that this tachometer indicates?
**4750** rpm
